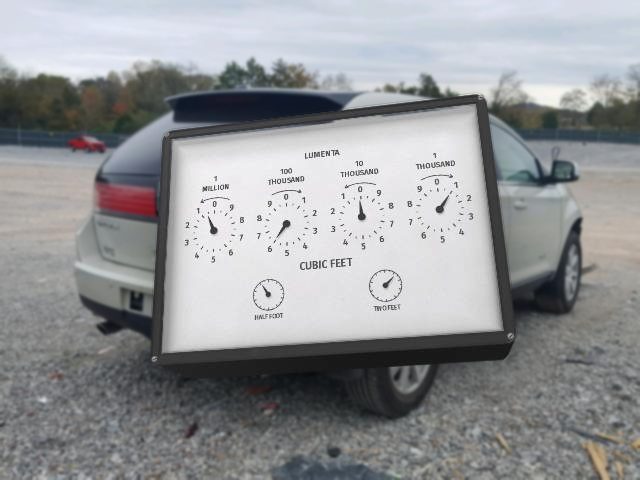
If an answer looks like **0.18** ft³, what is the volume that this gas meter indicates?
**60100** ft³
